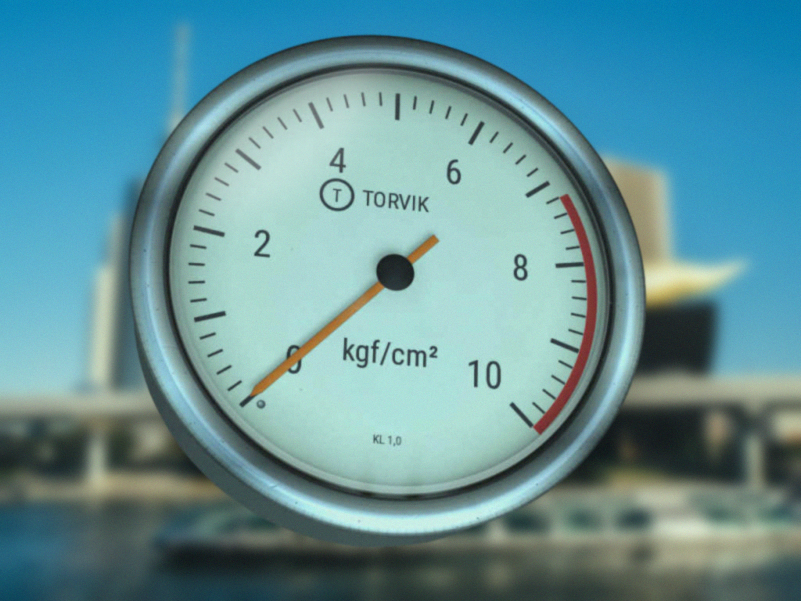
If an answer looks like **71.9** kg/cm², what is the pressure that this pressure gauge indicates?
**0** kg/cm²
